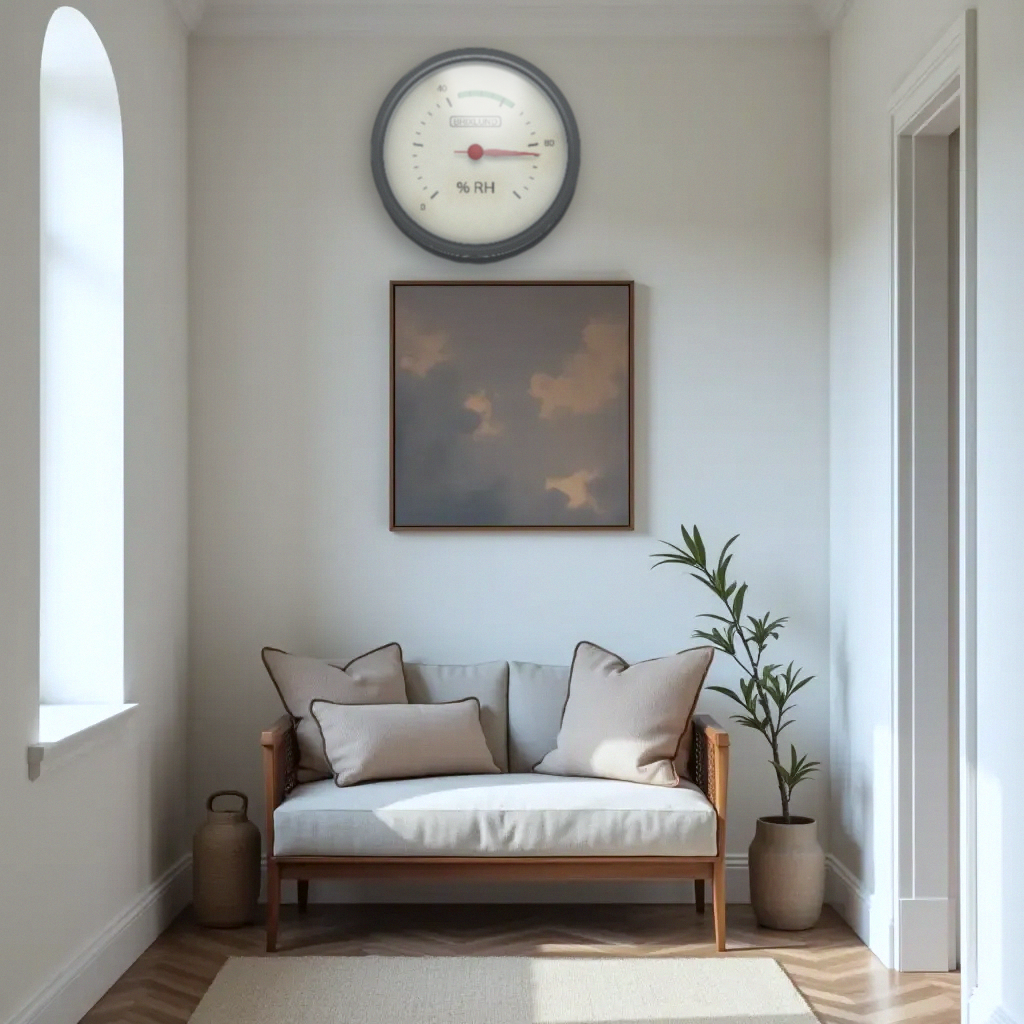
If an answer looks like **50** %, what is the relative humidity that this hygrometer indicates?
**84** %
